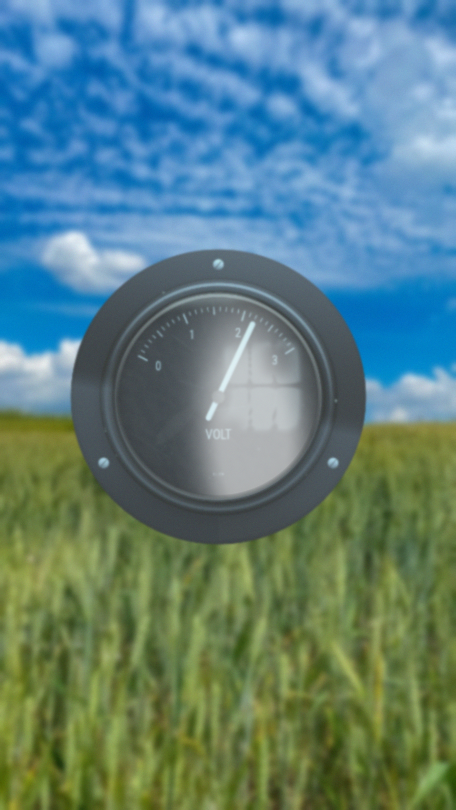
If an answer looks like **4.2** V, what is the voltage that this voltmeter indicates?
**2.2** V
